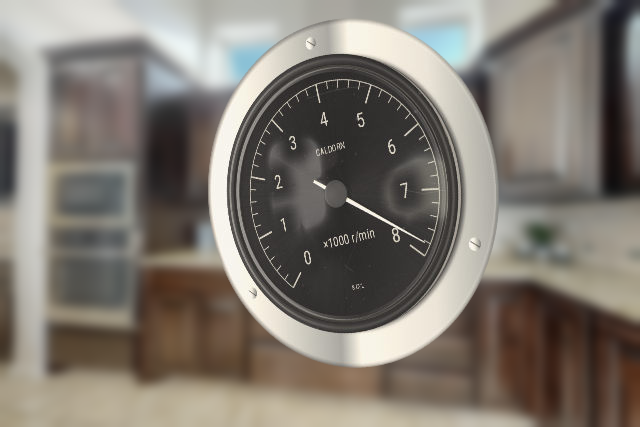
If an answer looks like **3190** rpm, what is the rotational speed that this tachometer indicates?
**7800** rpm
